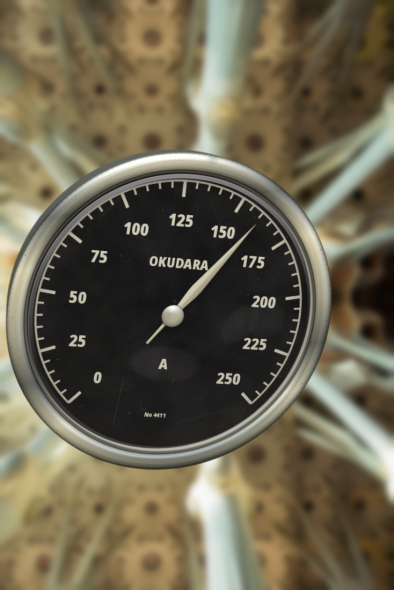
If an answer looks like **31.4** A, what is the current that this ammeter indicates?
**160** A
